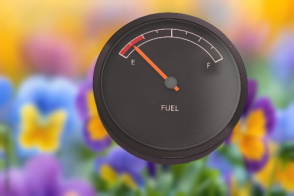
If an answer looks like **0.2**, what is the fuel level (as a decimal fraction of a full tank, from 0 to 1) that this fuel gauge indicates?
**0.125**
